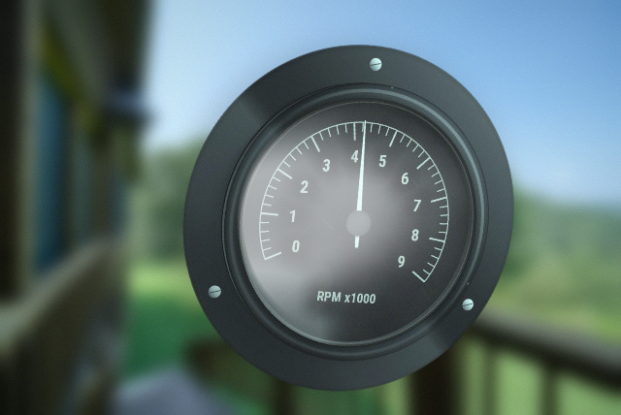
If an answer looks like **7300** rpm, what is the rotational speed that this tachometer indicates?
**4200** rpm
